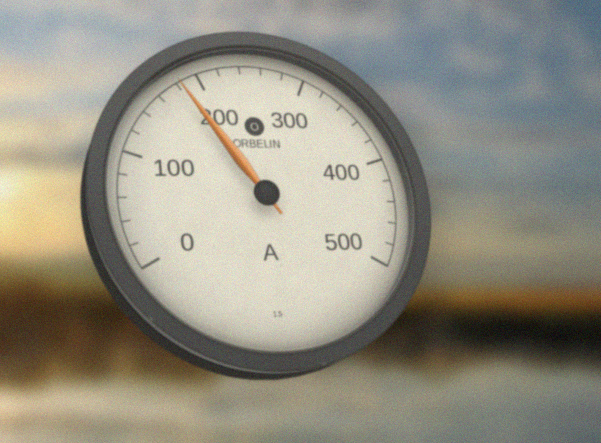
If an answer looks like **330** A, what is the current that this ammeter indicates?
**180** A
